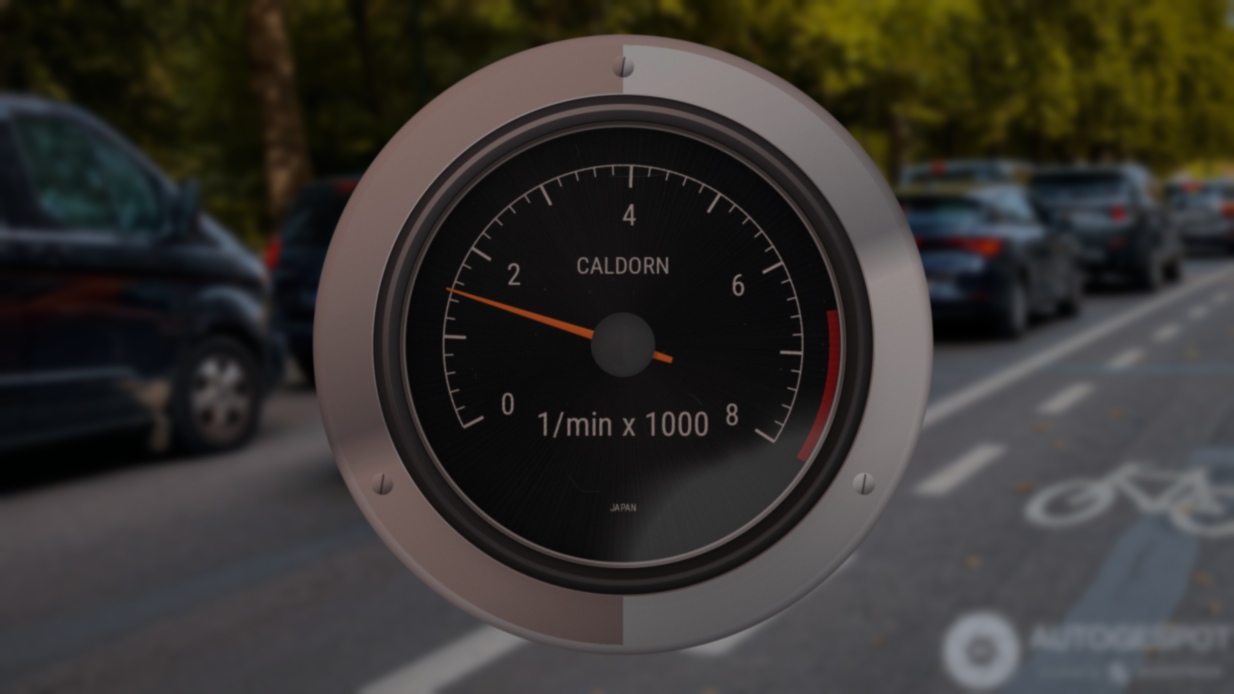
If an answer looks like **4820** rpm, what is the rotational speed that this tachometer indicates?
**1500** rpm
